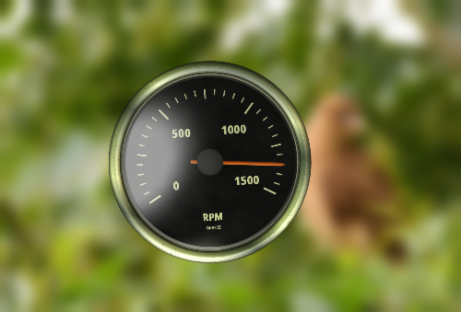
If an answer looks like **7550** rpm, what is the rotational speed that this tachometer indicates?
**1350** rpm
